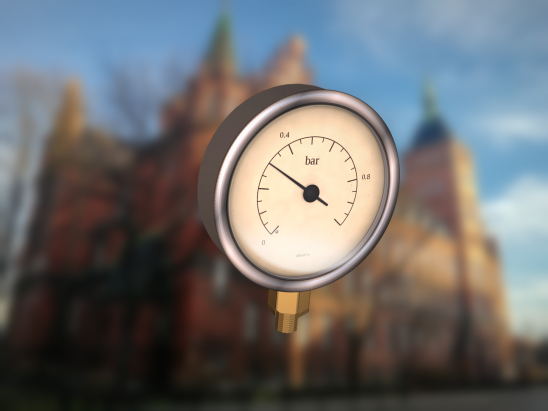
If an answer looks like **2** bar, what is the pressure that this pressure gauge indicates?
**0.3** bar
